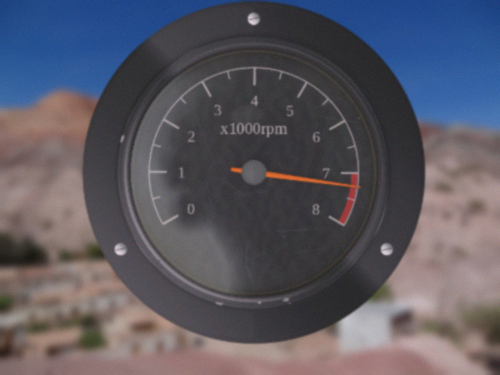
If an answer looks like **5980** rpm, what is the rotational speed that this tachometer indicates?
**7250** rpm
